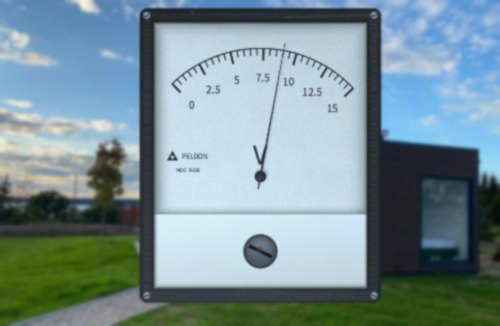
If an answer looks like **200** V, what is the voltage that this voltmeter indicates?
**9** V
